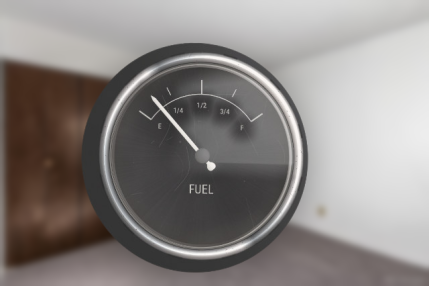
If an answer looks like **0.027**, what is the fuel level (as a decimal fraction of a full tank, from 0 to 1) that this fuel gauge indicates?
**0.125**
